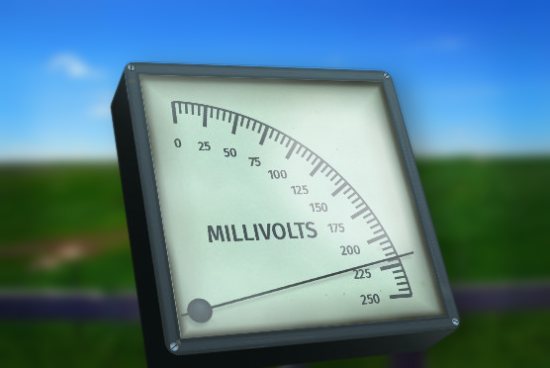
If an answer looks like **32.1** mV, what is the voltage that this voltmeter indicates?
**220** mV
